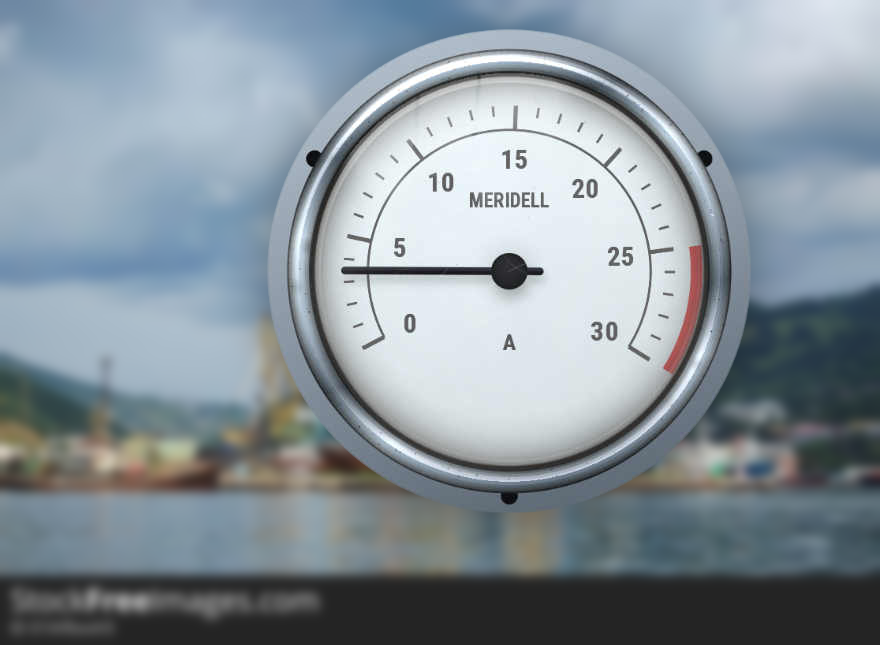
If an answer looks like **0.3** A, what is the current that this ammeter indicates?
**3.5** A
